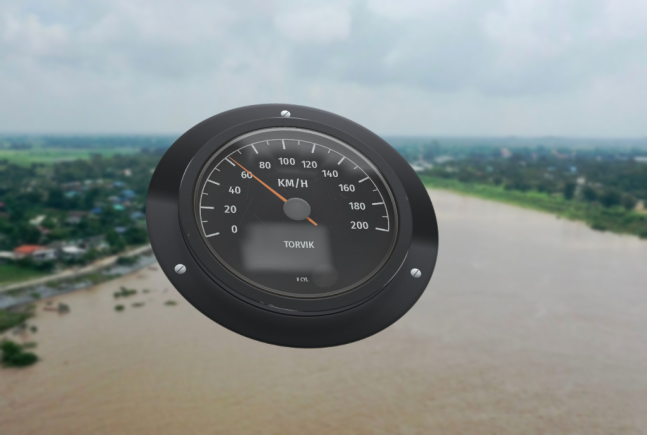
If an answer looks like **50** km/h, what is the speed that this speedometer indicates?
**60** km/h
